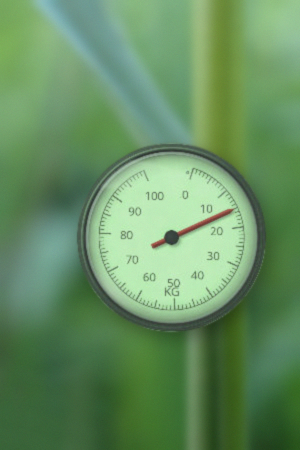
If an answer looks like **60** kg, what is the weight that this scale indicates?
**15** kg
